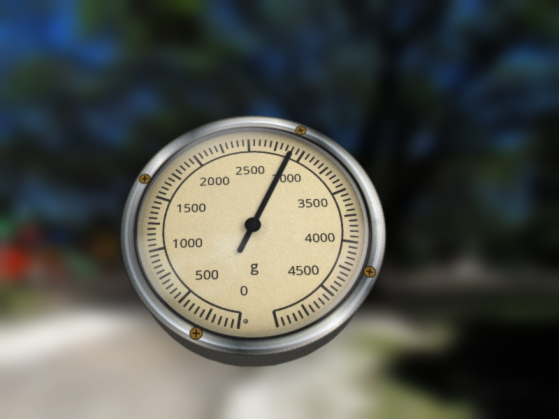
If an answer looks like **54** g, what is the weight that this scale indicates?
**2900** g
